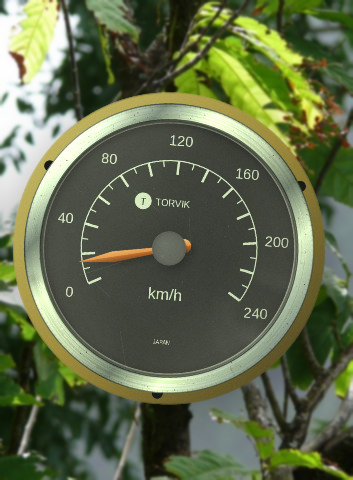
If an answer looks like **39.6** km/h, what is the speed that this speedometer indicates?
**15** km/h
